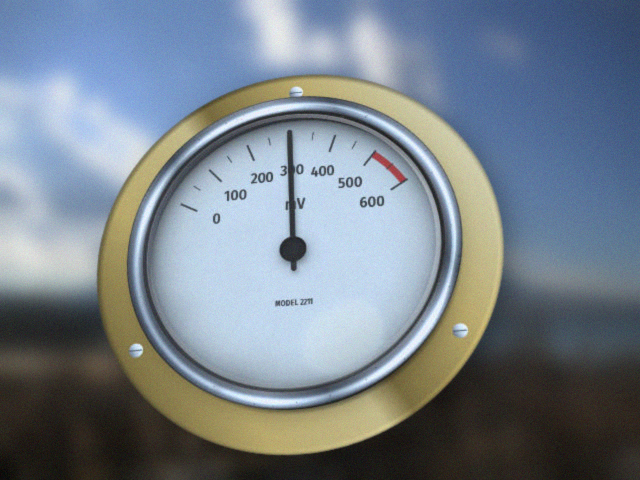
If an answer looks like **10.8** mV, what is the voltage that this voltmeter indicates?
**300** mV
